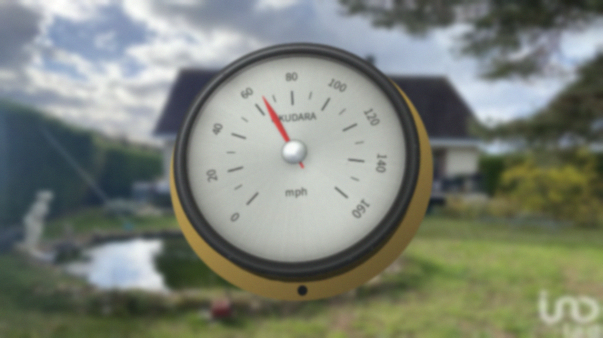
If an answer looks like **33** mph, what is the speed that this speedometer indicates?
**65** mph
